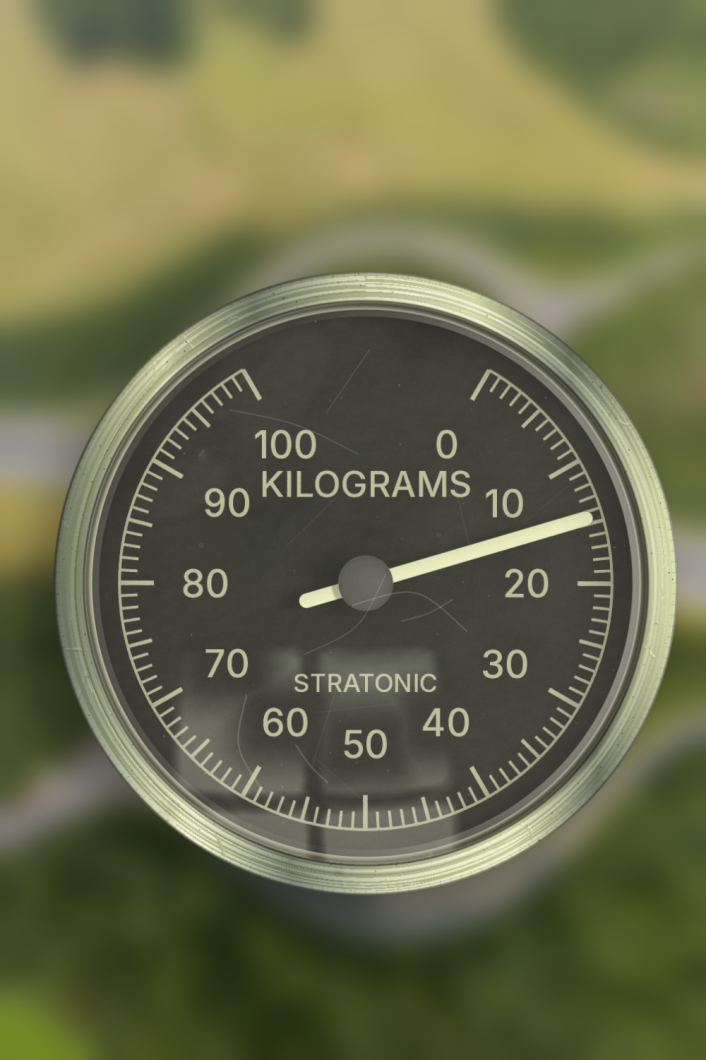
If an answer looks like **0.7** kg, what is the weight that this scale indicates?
**14.5** kg
